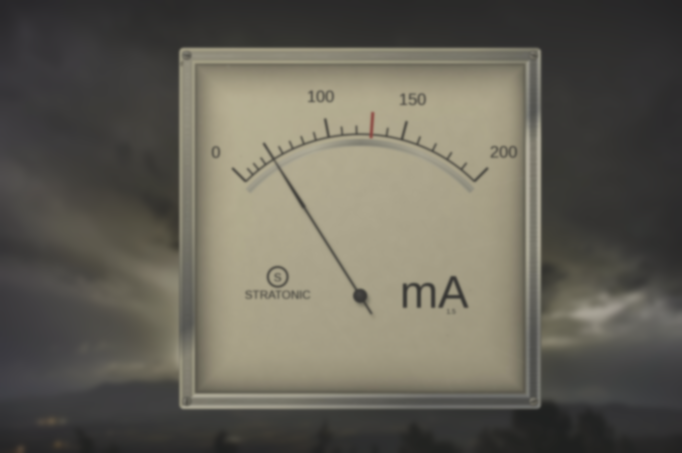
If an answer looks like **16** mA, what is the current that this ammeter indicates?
**50** mA
